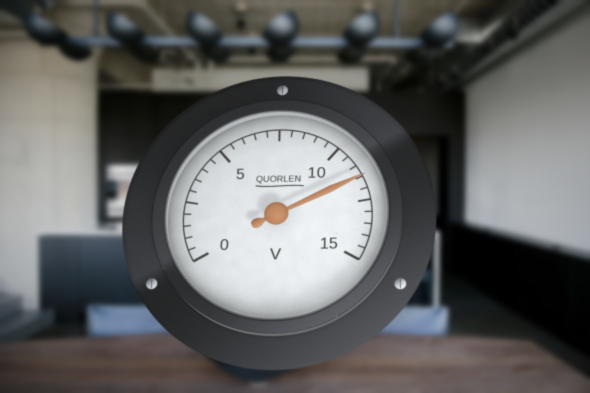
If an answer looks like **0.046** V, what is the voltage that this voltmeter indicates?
**11.5** V
